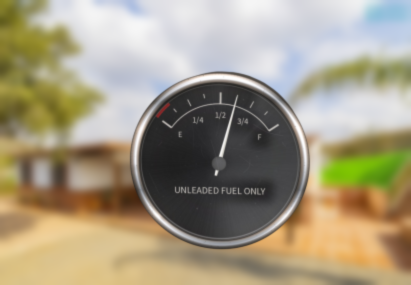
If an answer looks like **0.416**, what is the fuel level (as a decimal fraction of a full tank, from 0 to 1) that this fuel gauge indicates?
**0.625**
